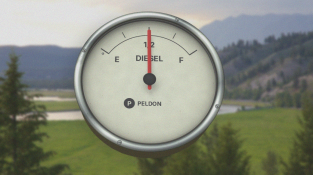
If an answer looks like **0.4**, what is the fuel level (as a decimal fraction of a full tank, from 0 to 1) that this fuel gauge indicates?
**0.5**
